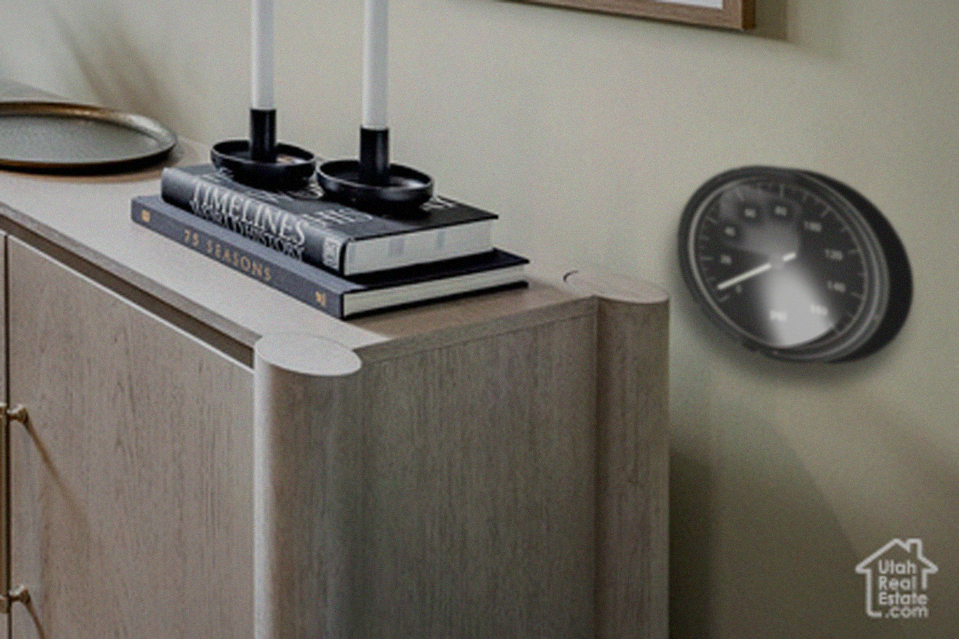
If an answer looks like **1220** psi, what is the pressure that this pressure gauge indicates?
**5** psi
